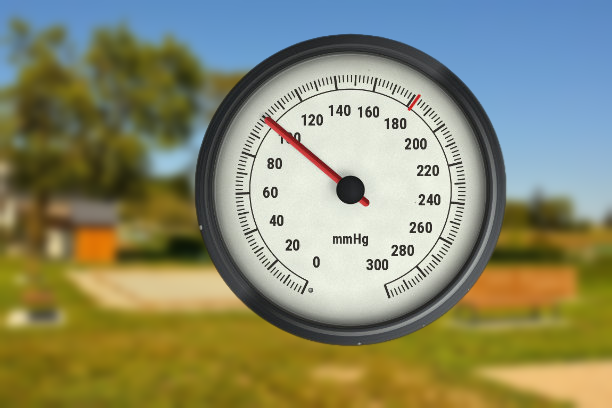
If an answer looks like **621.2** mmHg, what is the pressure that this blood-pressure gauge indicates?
**100** mmHg
